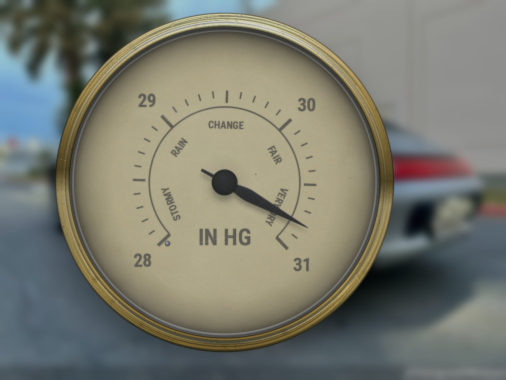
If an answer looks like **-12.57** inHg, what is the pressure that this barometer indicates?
**30.8** inHg
